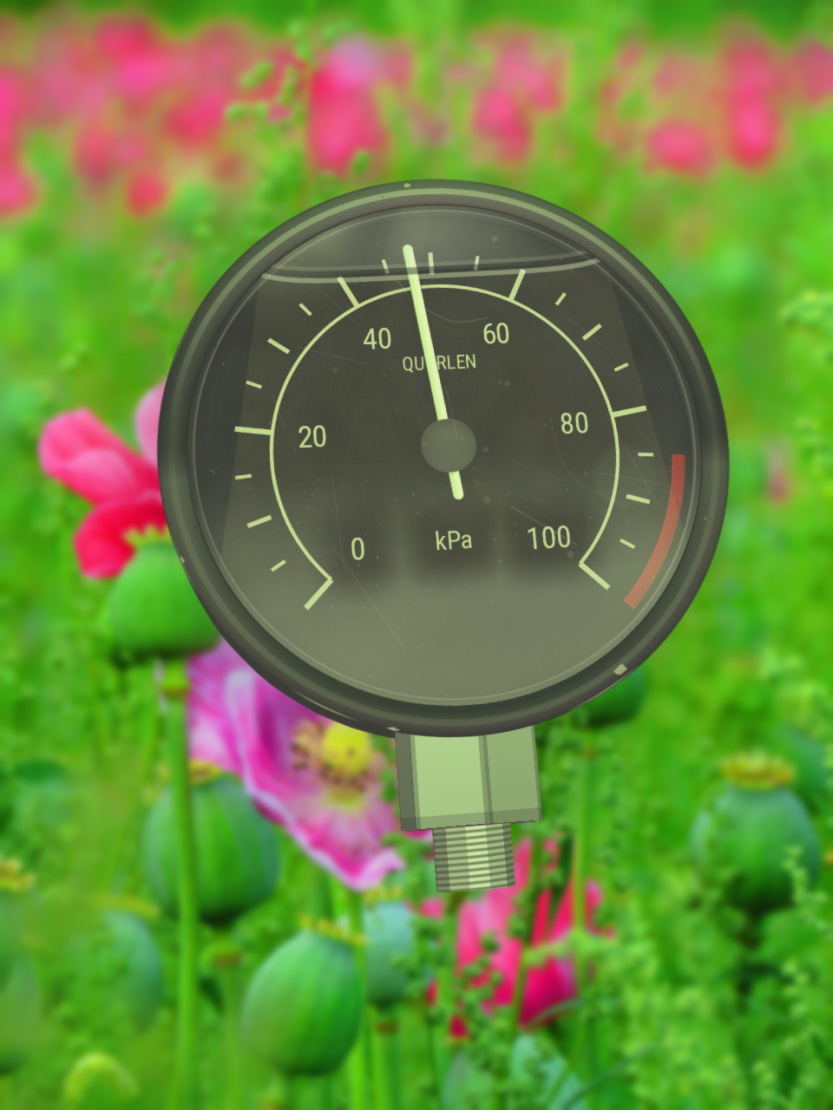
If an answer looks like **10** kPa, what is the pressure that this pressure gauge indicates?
**47.5** kPa
